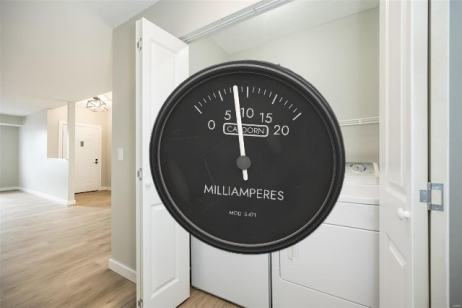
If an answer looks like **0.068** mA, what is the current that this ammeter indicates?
**8** mA
